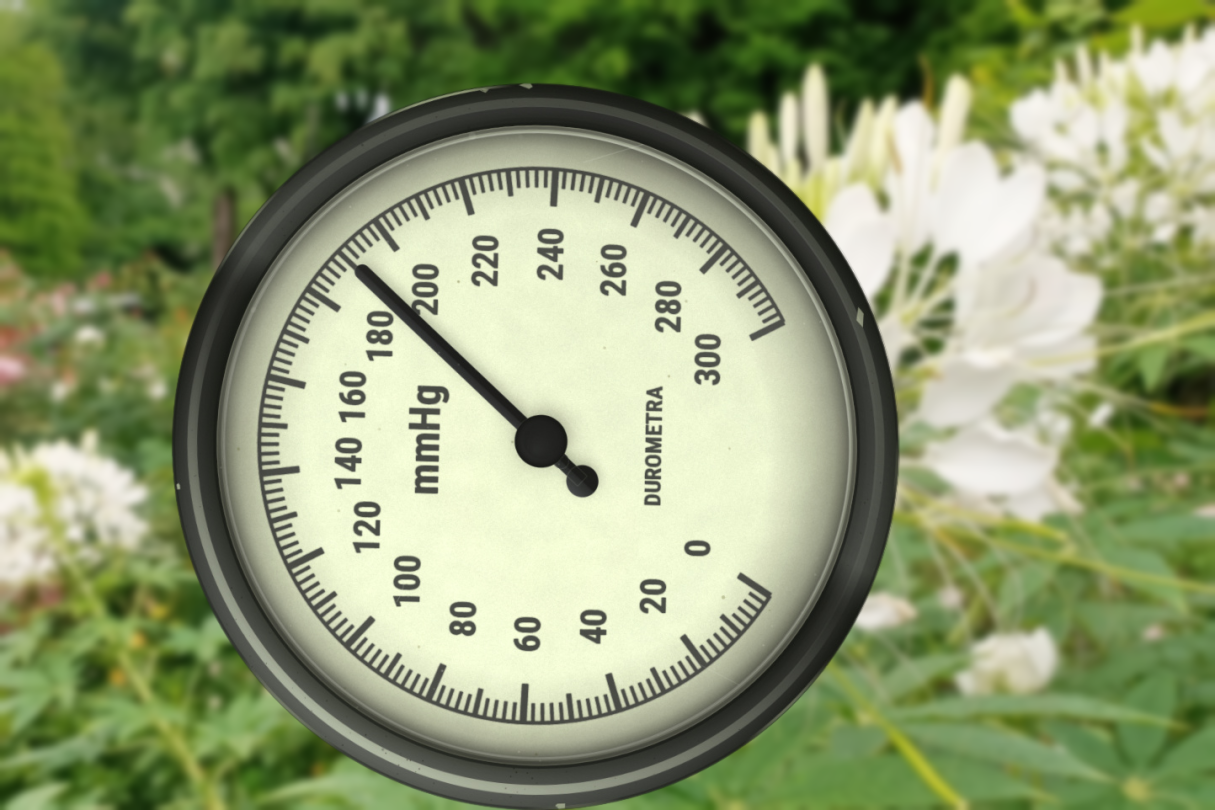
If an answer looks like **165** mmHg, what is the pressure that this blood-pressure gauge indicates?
**190** mmHg
